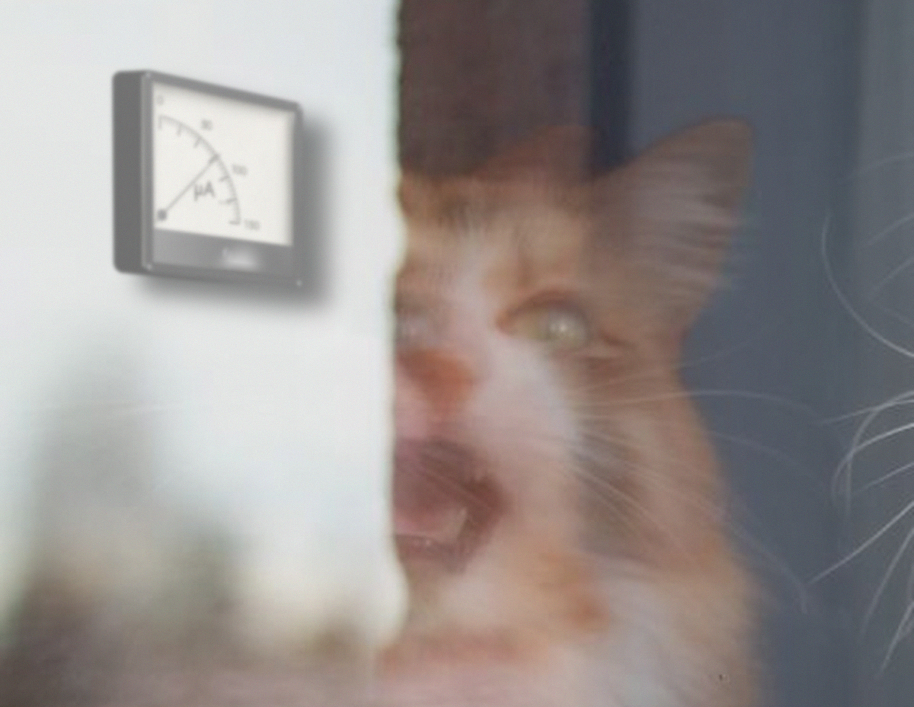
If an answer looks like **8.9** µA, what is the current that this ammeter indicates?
**75** µA
